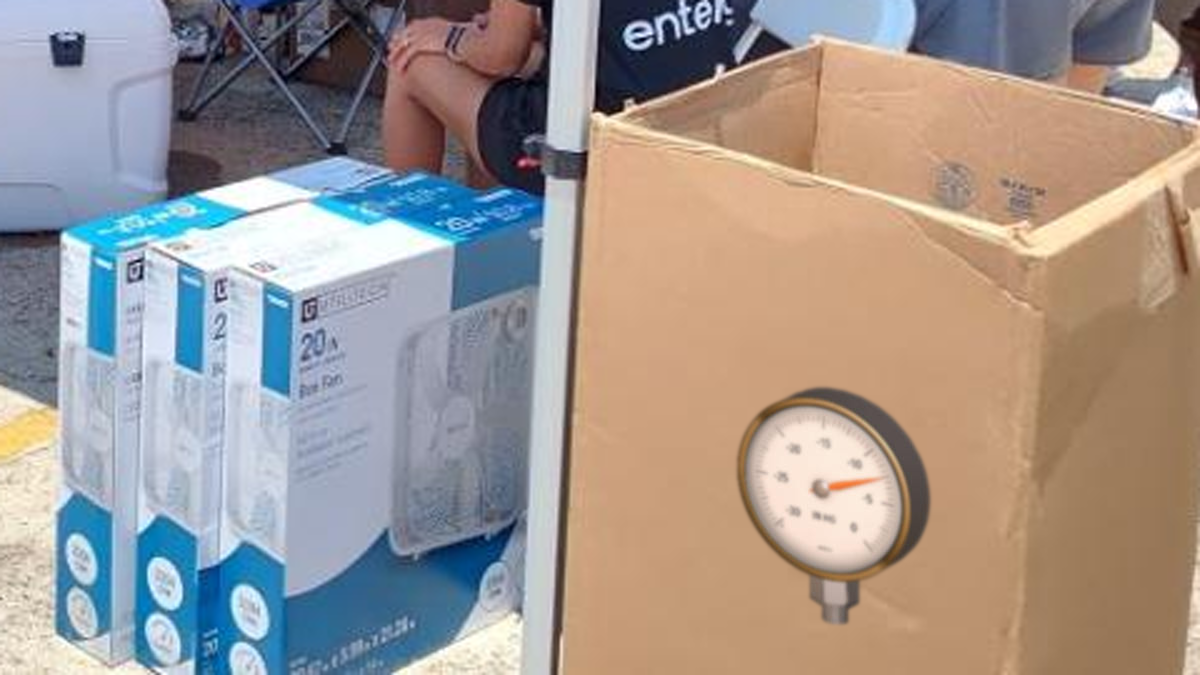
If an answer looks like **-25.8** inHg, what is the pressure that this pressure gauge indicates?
**-7.5** inHg
